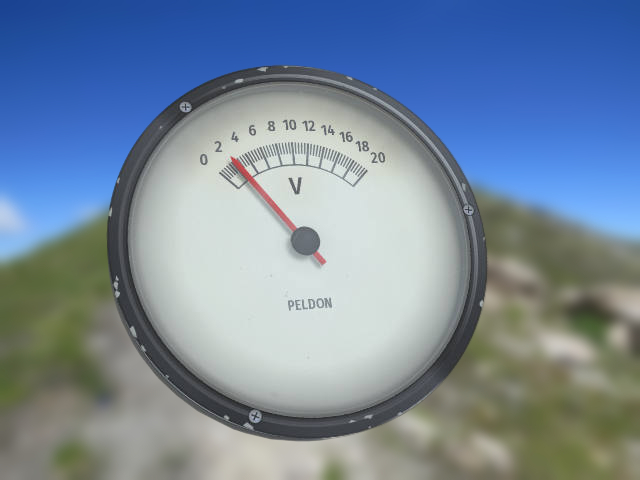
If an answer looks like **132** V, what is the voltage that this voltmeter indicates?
**2** V
